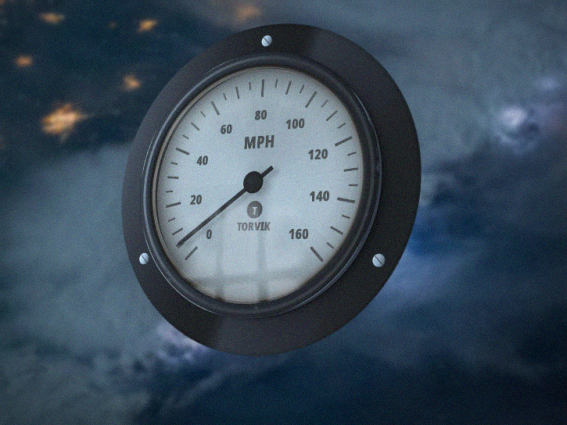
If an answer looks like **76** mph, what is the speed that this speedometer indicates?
**5** mph
